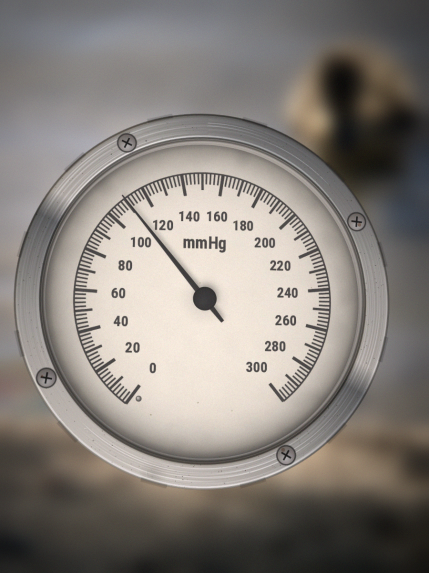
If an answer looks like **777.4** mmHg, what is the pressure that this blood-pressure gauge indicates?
**110** mmHg
